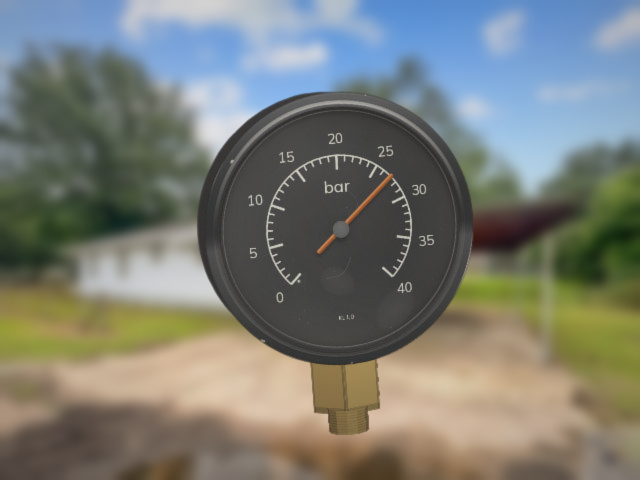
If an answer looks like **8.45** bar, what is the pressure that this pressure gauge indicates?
**27** bar
